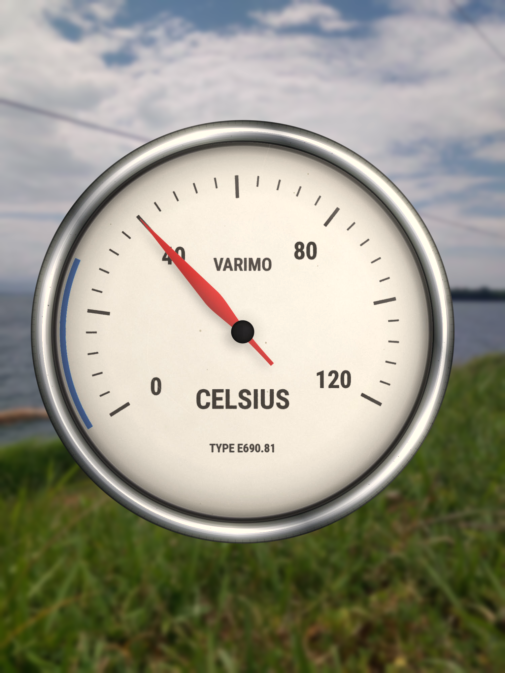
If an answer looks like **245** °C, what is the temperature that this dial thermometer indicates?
**40** °C
